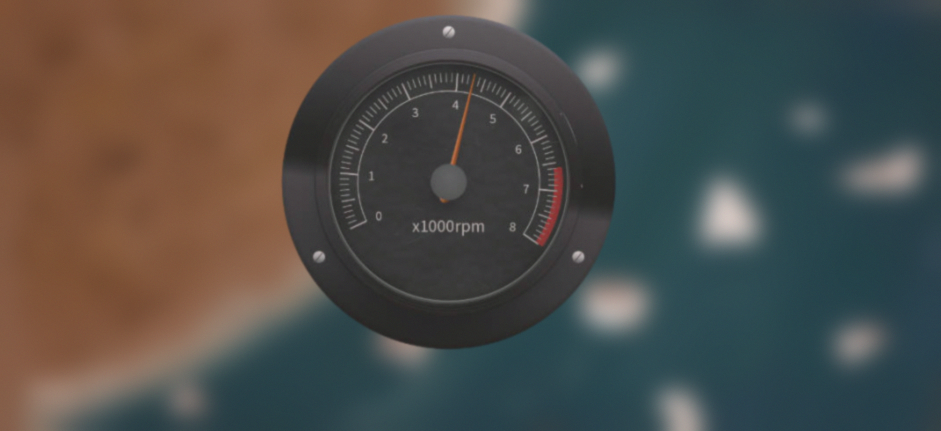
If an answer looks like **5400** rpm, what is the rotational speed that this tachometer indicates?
**4300** rpm
